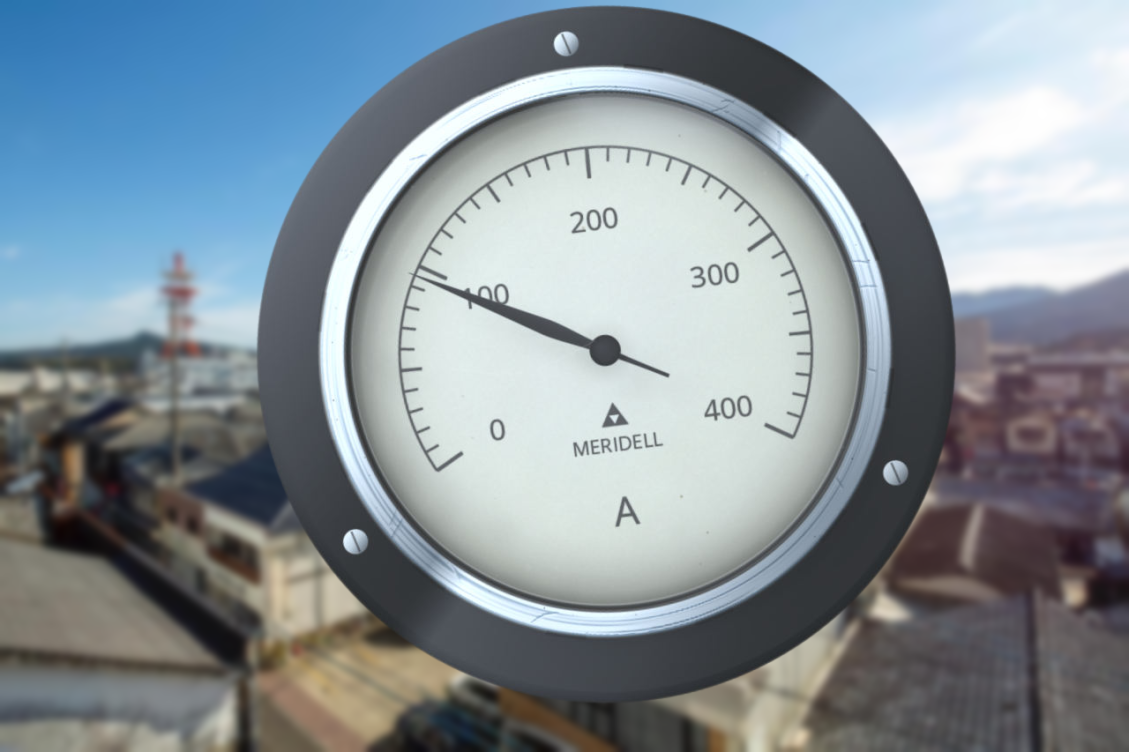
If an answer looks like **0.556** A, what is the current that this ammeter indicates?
**95** A
